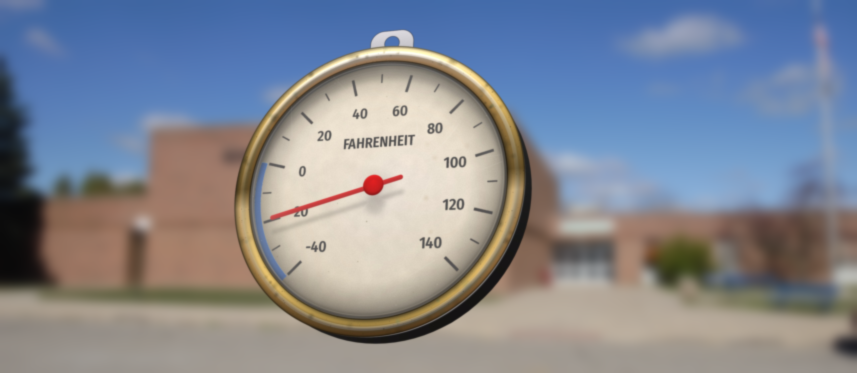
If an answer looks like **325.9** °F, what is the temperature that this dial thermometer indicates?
**-20** °F
